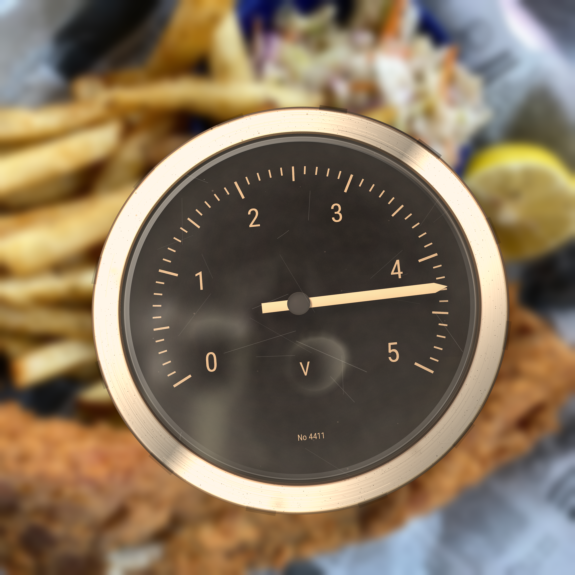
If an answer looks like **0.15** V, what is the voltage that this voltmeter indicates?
**4.3** V
